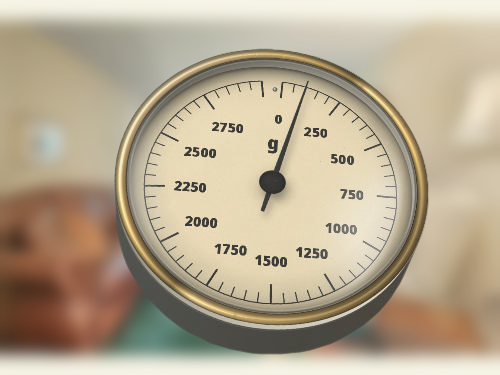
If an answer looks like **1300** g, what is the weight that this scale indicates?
**100** g
